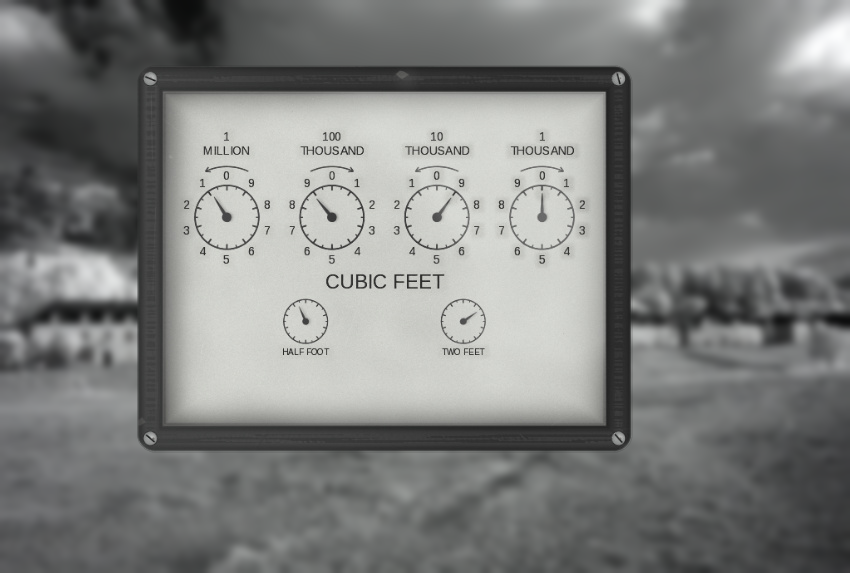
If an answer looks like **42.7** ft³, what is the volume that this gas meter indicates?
**89000** ft³
